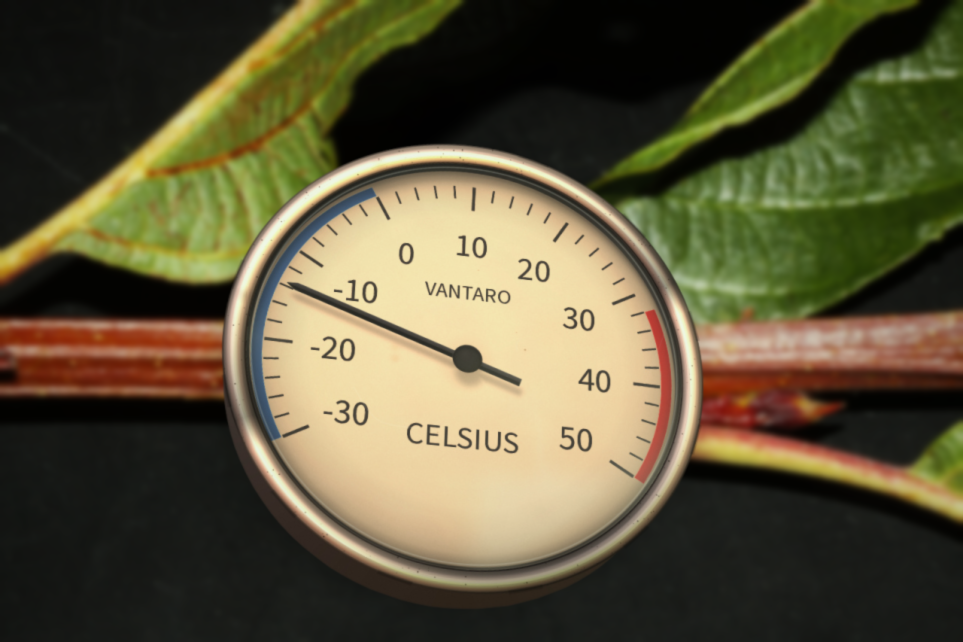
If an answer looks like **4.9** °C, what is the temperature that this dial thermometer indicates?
**-14** °C
